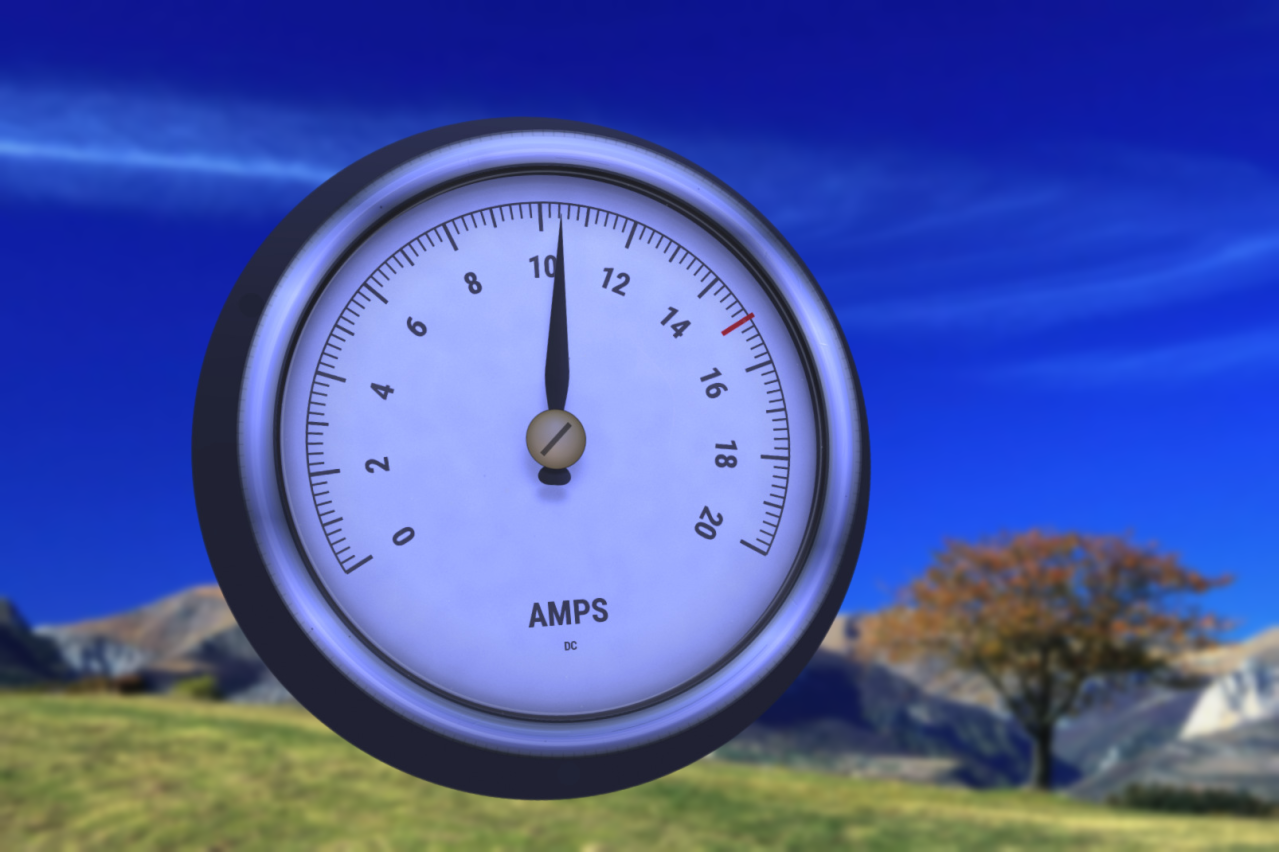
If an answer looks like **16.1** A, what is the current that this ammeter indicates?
**10.4** A
